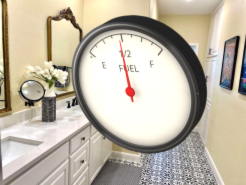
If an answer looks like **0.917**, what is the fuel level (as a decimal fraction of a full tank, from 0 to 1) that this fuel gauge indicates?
**0.5**
